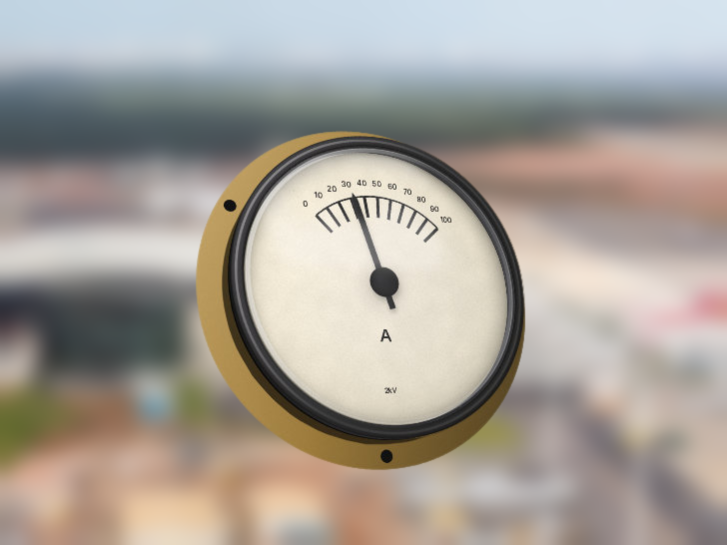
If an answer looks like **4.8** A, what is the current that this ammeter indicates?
**30** A
